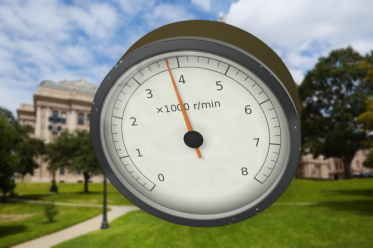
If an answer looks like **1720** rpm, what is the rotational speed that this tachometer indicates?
**3800** rpm
